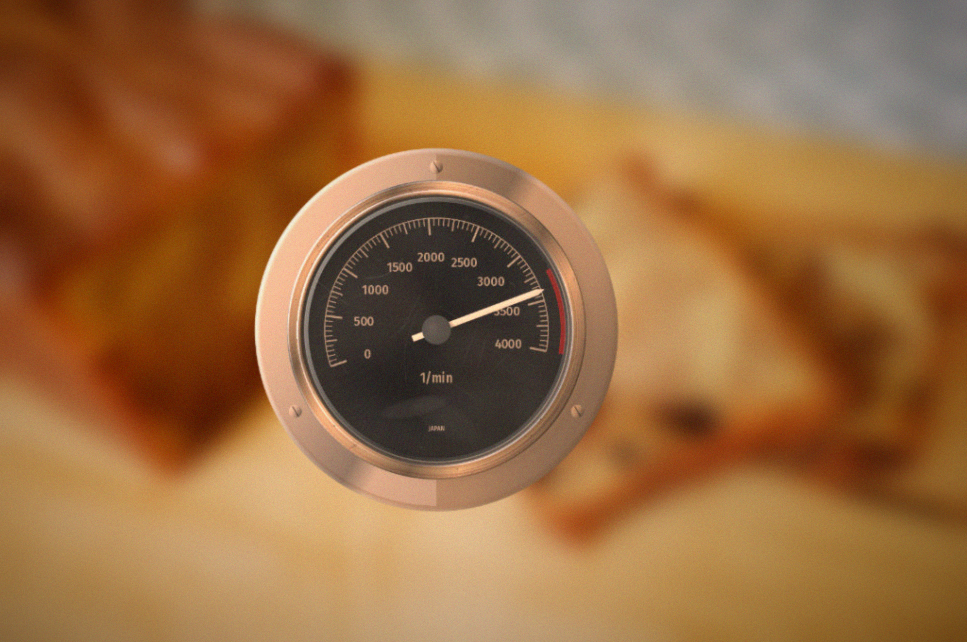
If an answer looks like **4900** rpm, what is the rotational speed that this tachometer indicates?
**3400** rpm
